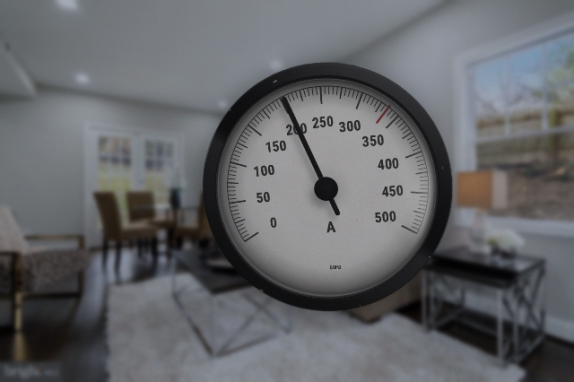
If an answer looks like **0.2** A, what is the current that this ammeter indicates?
**205** A
